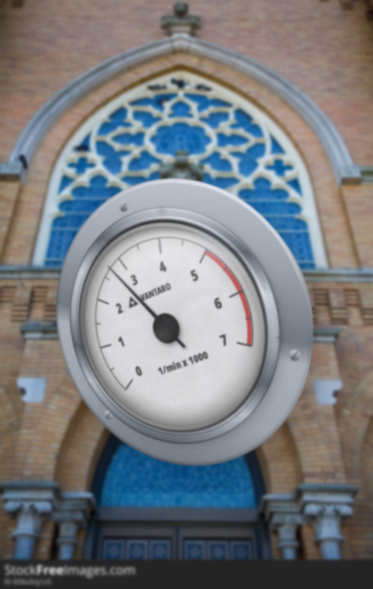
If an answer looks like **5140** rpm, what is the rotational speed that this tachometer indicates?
**2750** rpm
